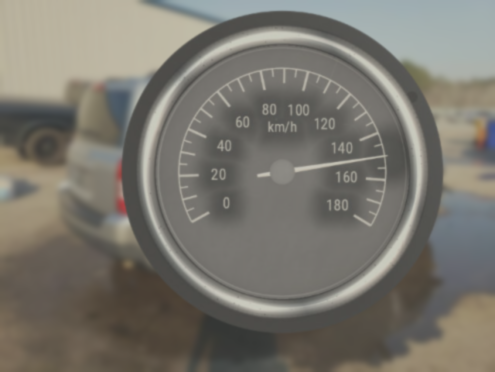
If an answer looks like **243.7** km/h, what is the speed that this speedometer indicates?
**150** km/h
